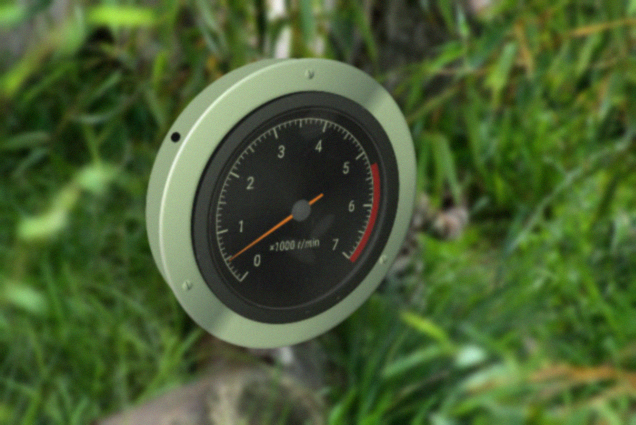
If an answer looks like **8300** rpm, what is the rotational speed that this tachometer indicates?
**500** rpm
